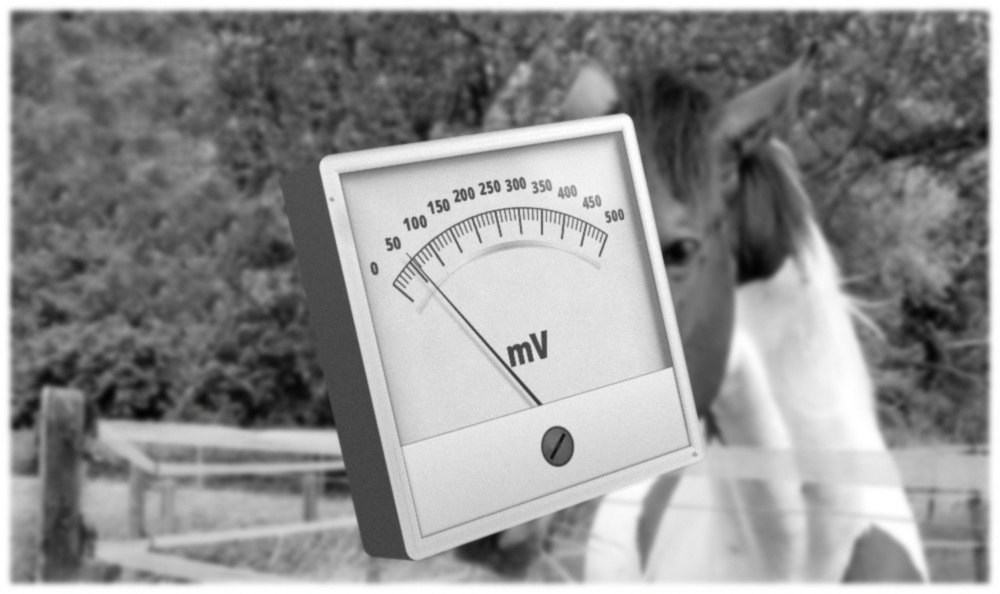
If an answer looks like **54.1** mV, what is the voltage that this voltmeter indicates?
**50** mV
